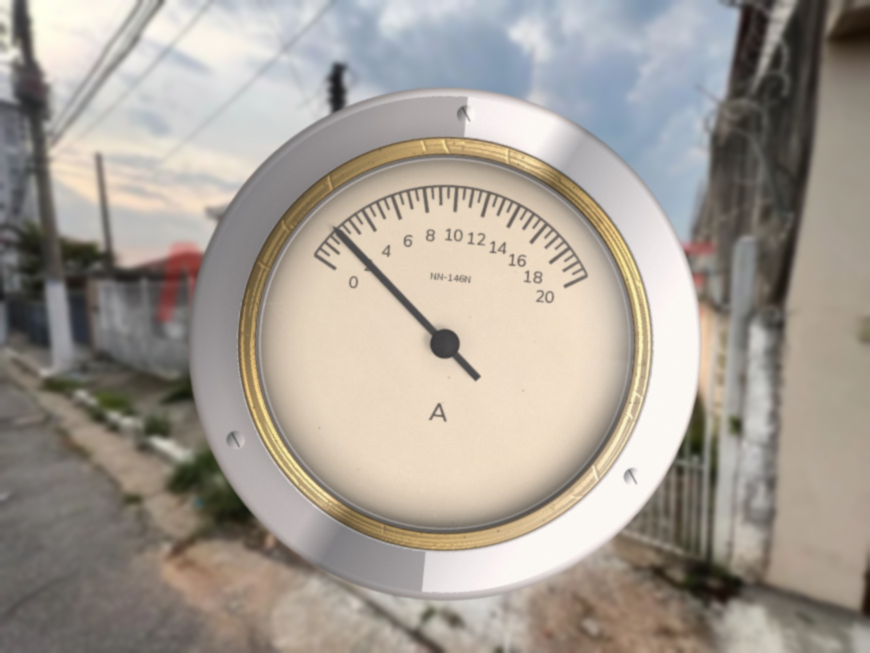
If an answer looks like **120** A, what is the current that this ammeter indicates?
**2** A
